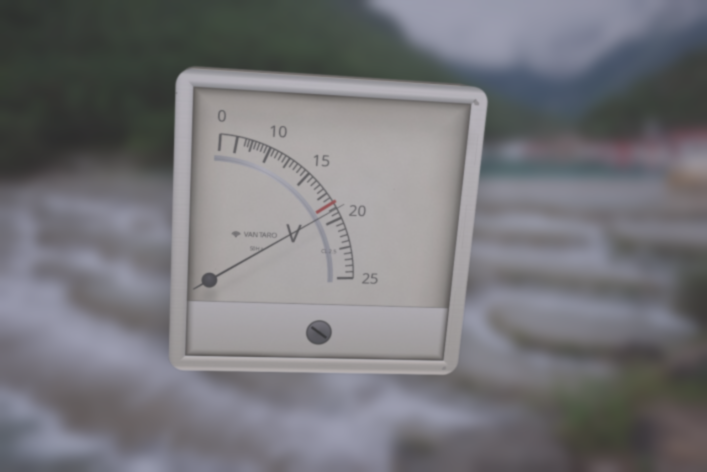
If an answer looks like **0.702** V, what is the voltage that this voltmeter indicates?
**19** V
